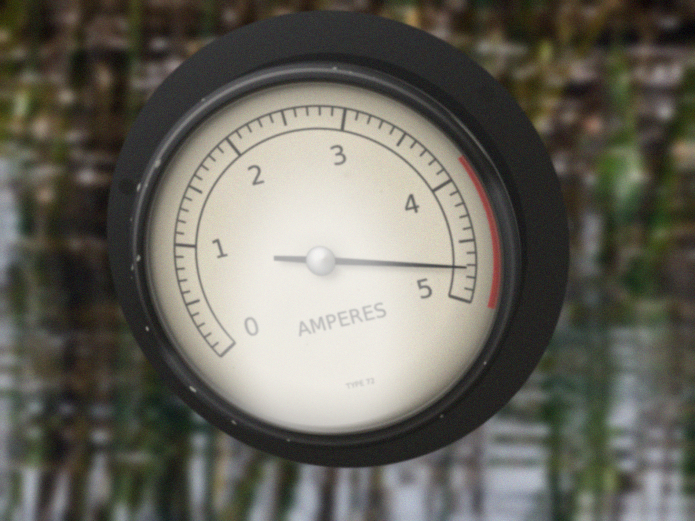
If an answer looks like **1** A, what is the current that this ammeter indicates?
**4.7** A
